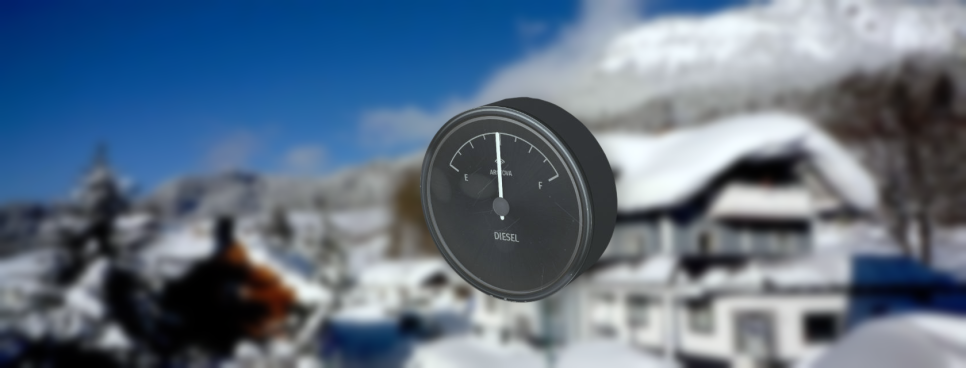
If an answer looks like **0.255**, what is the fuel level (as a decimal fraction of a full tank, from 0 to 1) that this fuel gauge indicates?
**0.5**
